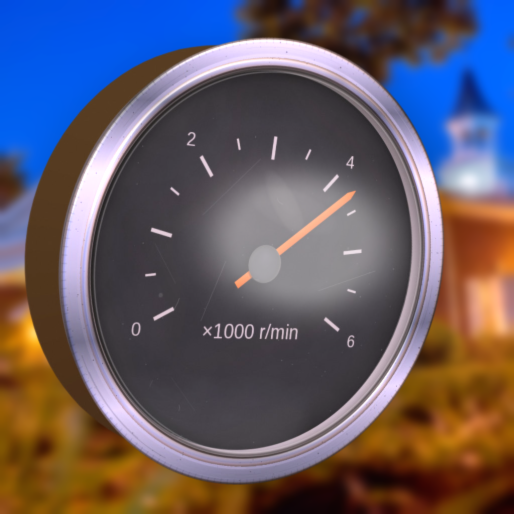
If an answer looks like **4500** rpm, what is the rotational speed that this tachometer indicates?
**4250** rpm
